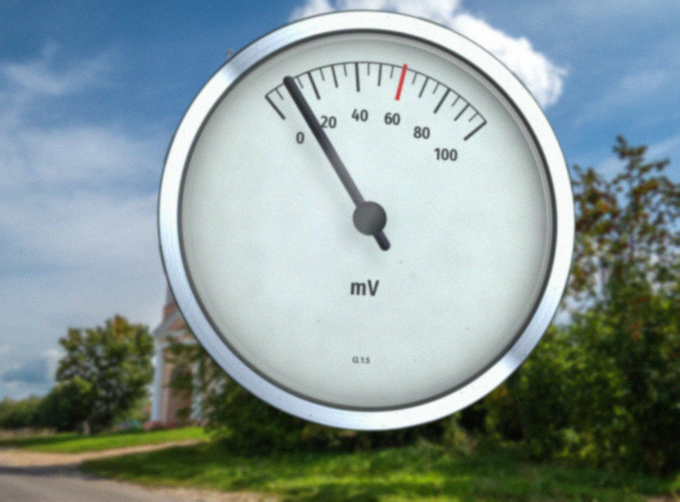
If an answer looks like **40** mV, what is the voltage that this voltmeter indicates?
**10** mV
